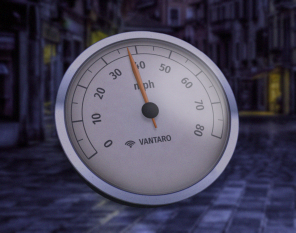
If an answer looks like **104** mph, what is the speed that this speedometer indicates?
**37.5** mph
